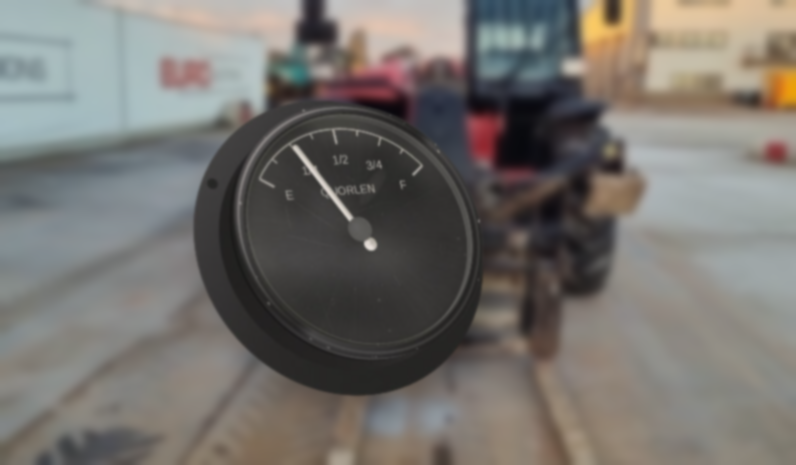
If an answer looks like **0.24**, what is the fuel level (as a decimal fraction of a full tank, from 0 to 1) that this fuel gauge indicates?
**0.25**
